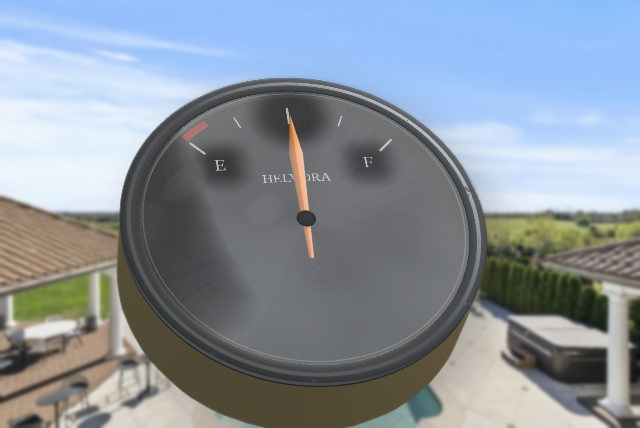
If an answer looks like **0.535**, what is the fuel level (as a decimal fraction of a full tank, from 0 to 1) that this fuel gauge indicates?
**0.5**
